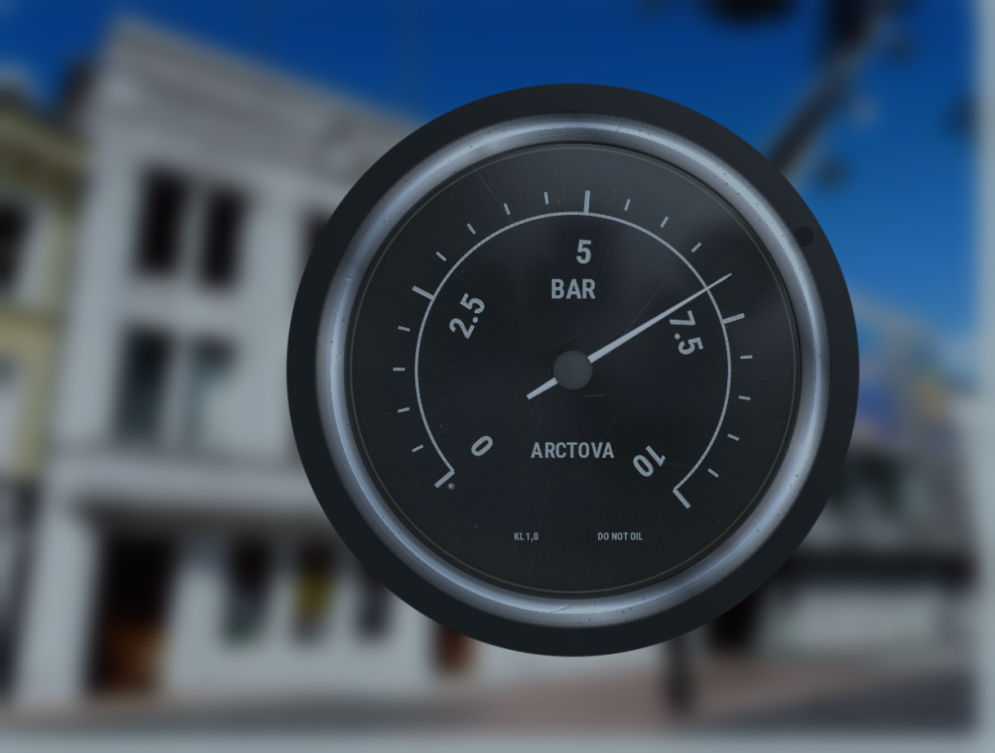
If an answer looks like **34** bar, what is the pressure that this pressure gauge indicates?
**7** bar
